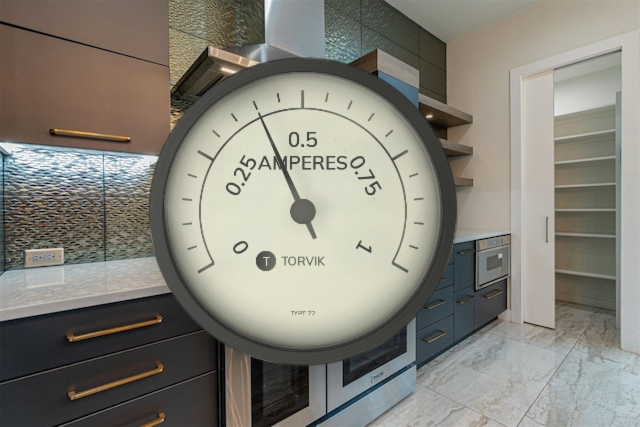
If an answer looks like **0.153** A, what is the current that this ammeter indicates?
**0.4** A
